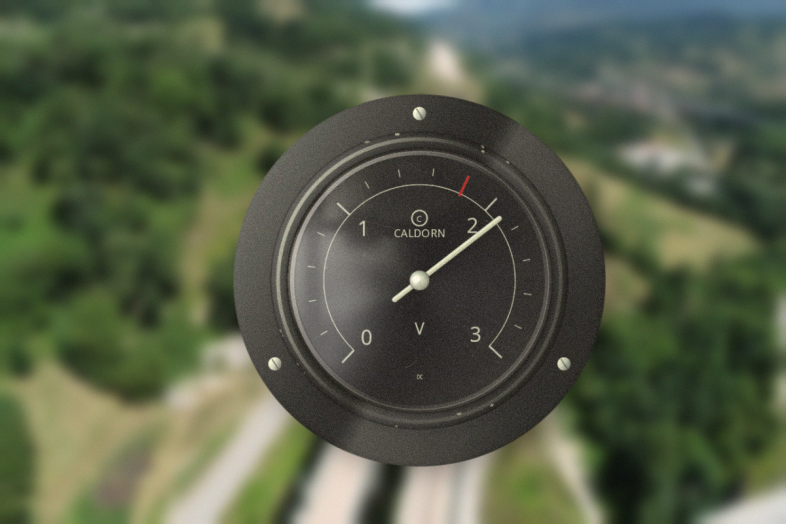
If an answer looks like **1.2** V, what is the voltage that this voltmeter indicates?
**2.1** V
